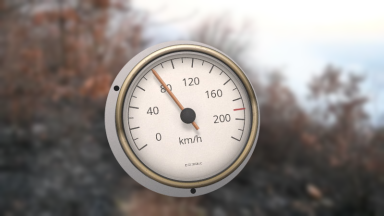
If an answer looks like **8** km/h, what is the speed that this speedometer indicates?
**80** km/h
